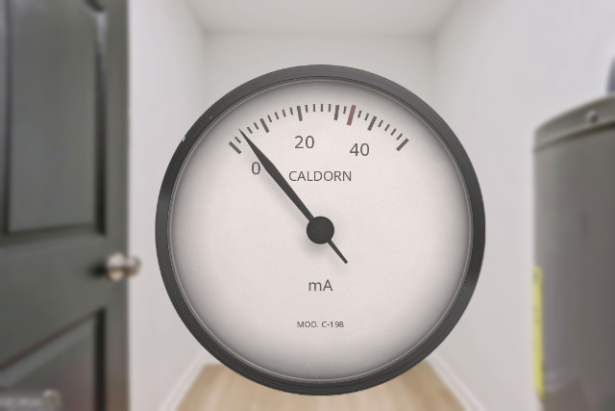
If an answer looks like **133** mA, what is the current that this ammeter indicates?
**4** mA
